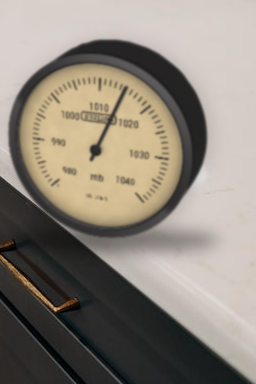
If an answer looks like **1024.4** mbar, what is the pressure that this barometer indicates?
**1015** mbar
